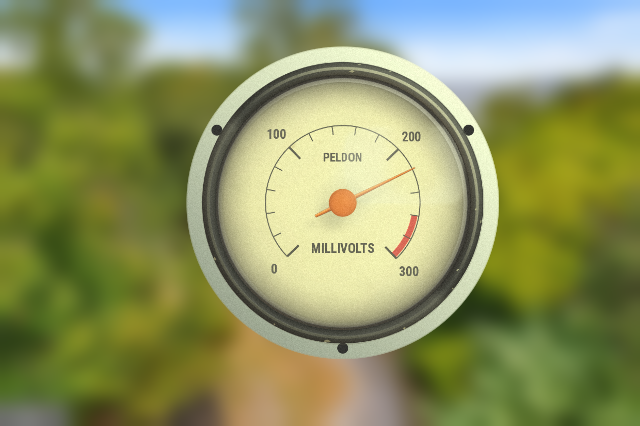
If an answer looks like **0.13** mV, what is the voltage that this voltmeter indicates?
**220** mV
